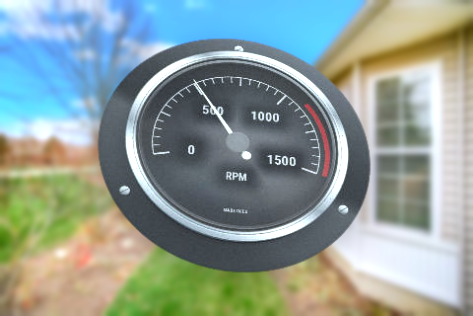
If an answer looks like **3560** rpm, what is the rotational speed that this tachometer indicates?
**500** rpm
